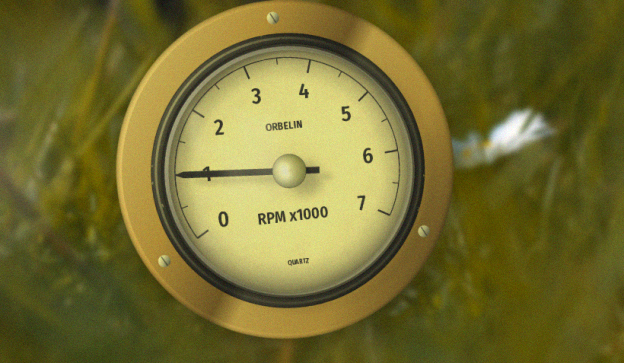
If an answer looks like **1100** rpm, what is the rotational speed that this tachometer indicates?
**1000** rpm
